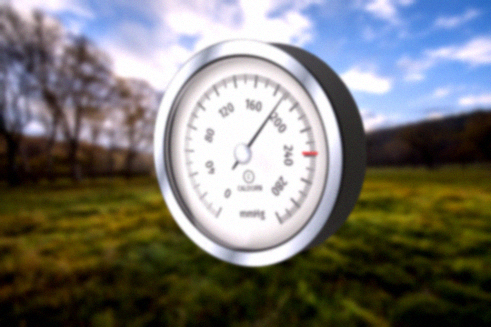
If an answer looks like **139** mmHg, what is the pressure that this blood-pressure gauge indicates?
**190** mmHg
